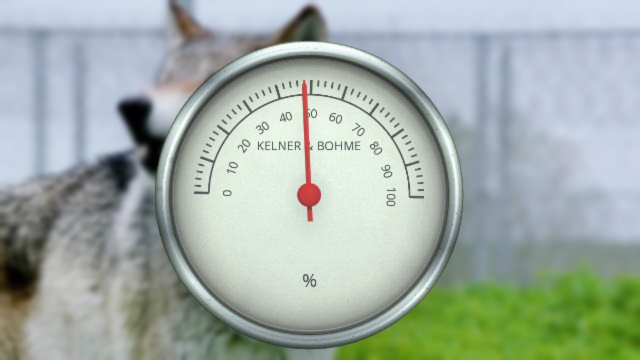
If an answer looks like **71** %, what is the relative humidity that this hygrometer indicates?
**48** %
